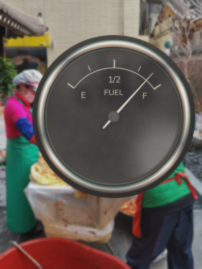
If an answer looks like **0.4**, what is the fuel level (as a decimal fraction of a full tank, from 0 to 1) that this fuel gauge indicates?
**0.875**
